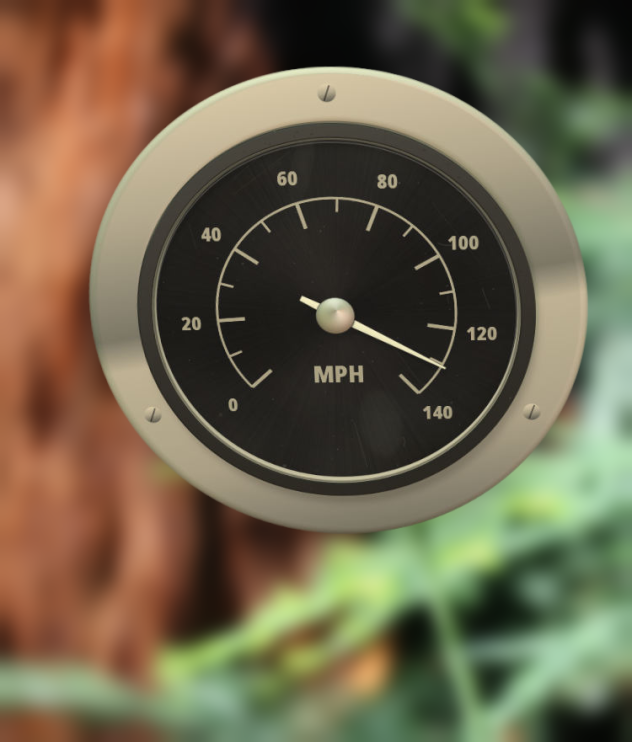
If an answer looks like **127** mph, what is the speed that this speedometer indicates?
**130** mph
